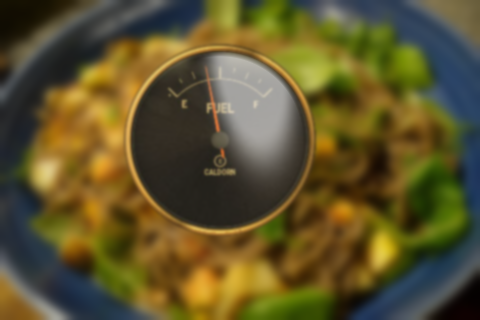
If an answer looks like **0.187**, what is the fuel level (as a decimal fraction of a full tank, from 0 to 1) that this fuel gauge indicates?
**0.375**
